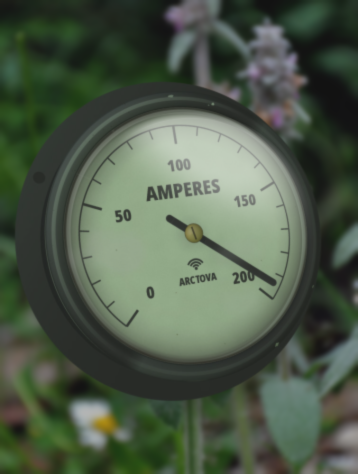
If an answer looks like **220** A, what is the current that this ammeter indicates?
**195** A
